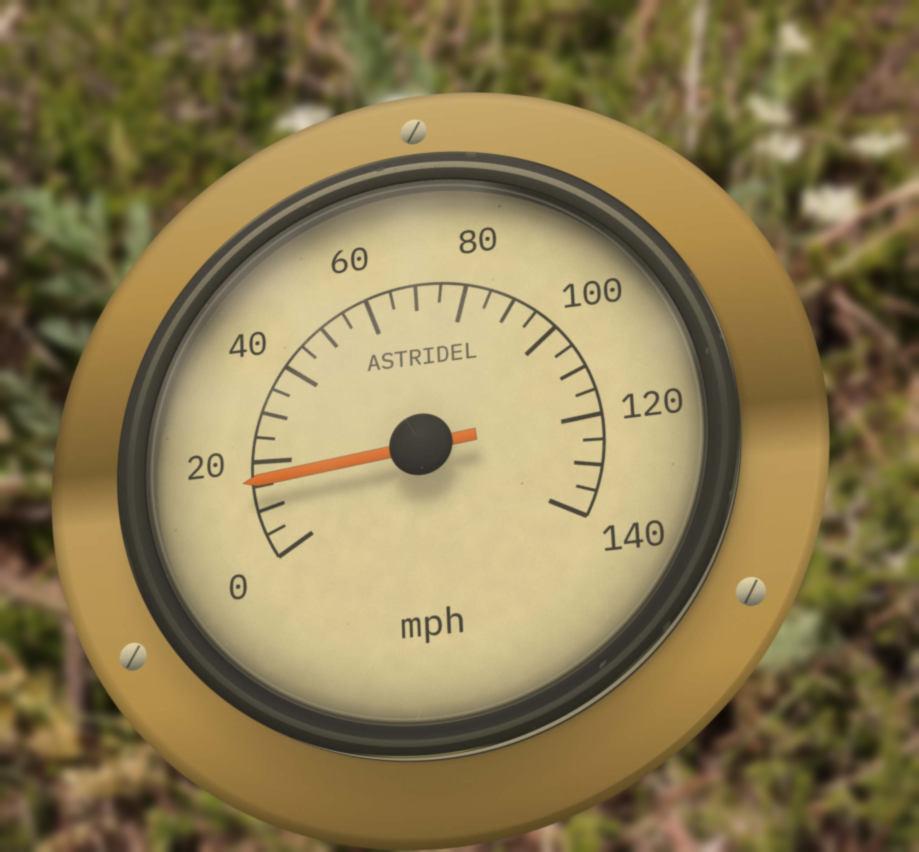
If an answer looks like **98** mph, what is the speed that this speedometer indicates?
**15** mph
